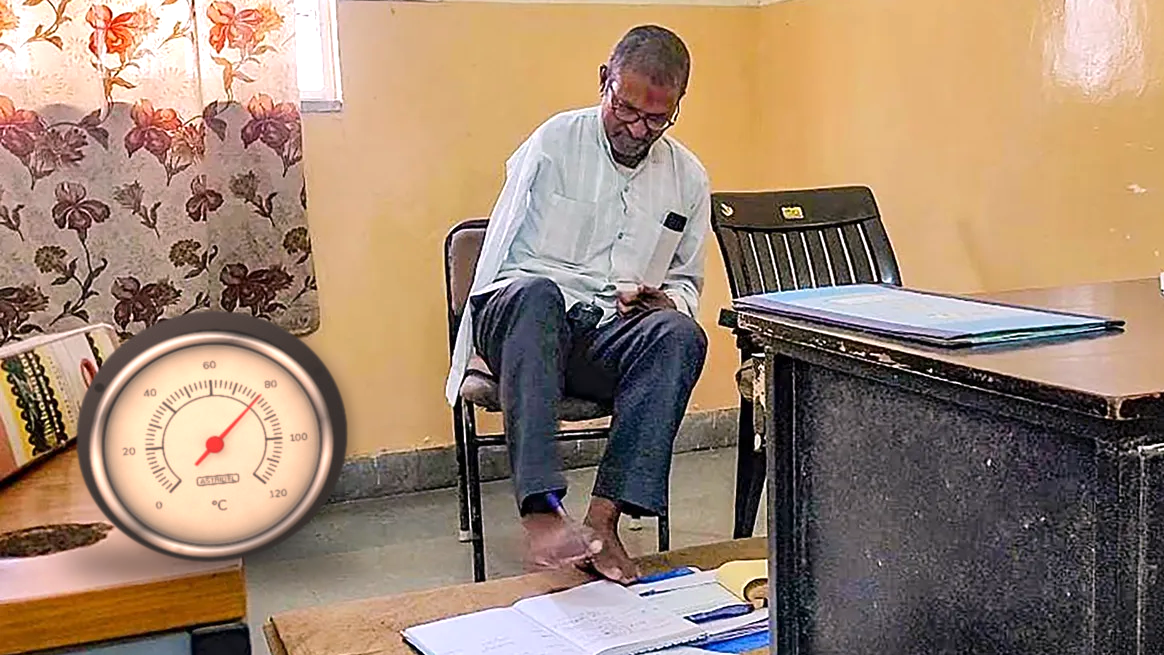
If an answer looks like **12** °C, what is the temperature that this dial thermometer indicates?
**80** °C
